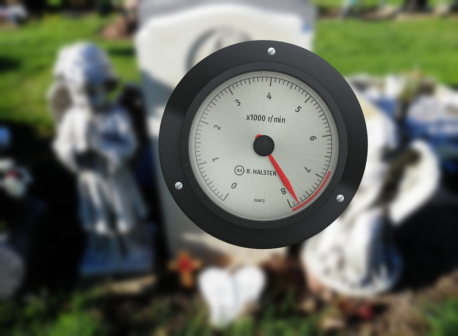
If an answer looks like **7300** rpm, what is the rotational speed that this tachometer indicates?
**7800** rpm
